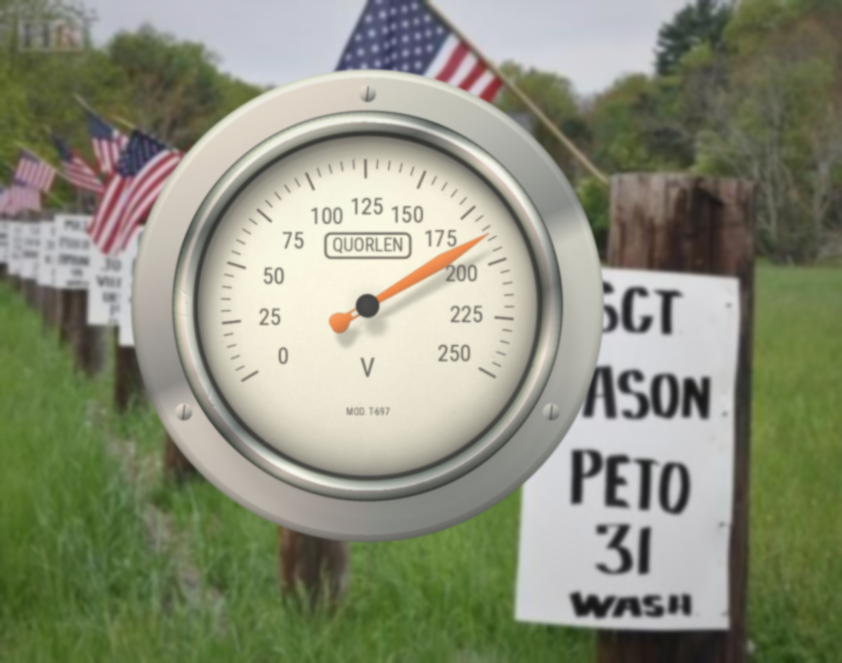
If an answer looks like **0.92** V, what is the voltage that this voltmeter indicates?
**187.5** V
